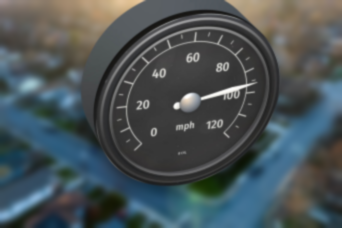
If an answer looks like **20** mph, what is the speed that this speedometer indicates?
**95** mph
